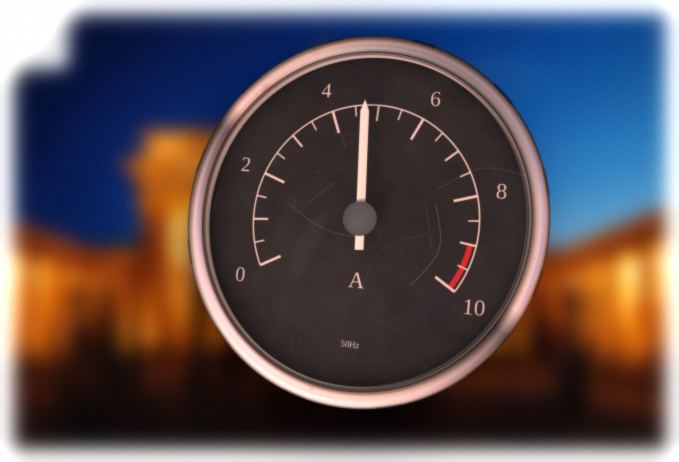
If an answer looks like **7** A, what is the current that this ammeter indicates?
**4.75** A
